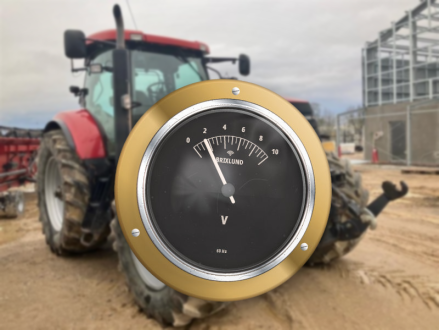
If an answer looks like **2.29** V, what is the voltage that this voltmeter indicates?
**1.5** V
